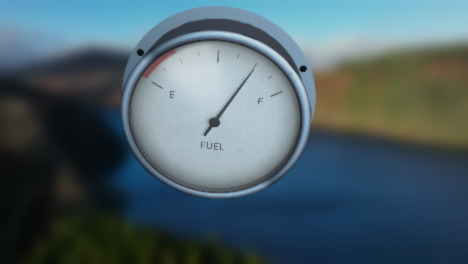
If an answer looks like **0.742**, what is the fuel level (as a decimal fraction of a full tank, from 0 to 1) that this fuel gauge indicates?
**0.75**
